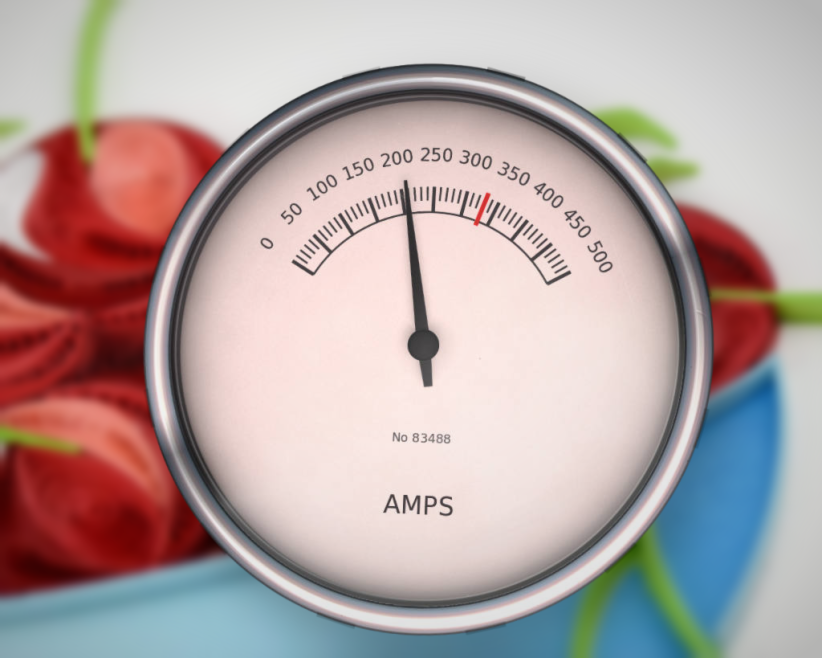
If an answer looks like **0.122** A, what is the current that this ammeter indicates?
**210** A
